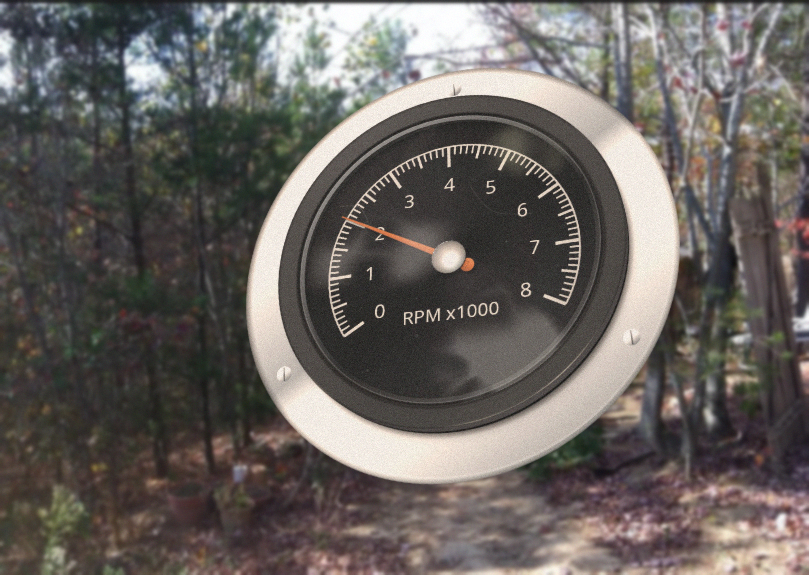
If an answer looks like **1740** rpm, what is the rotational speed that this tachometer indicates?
**2000** rpm
